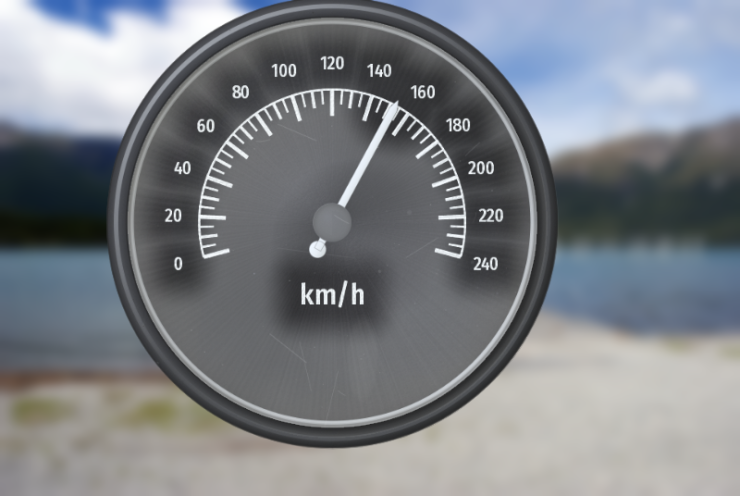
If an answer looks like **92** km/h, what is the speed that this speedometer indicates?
**152.5** km/h
